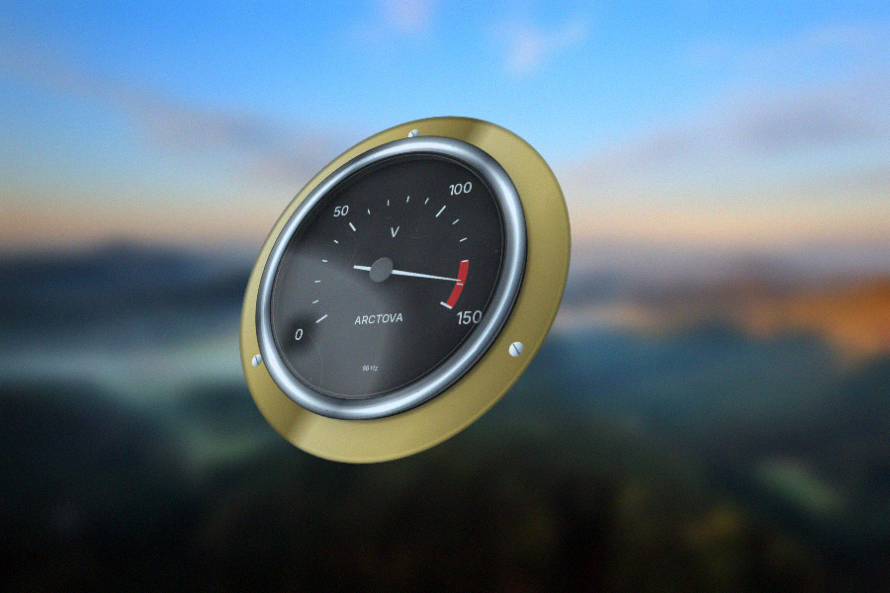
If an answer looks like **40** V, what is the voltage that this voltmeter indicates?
**140** V
